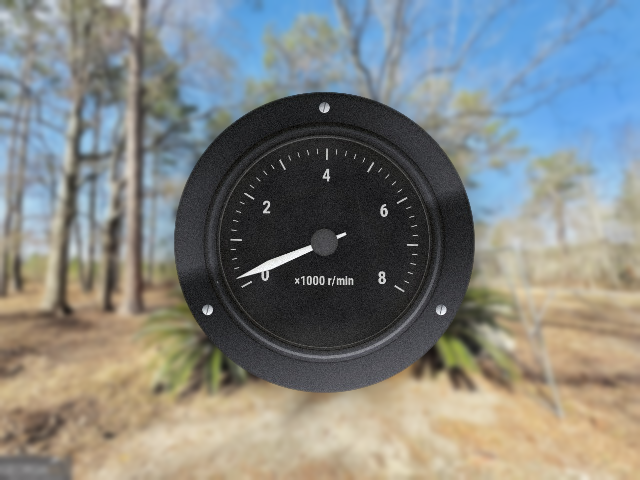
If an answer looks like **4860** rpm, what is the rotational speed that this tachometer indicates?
**200** rpm
